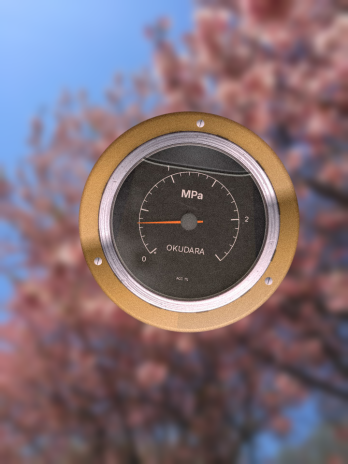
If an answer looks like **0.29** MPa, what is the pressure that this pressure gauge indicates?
**0.35** MPa
